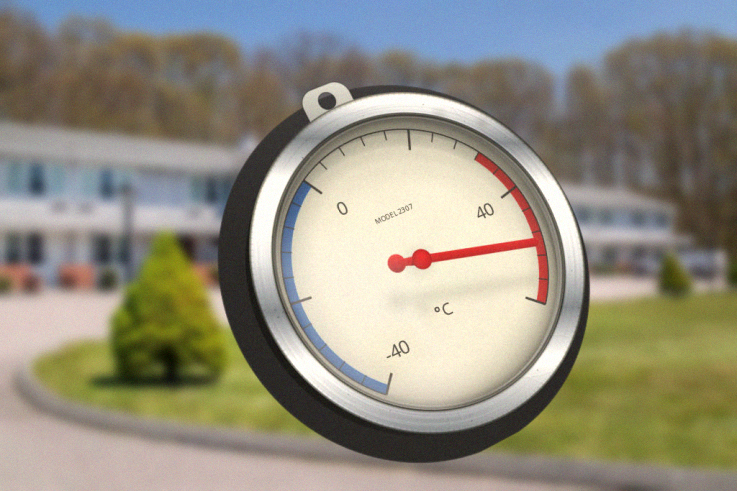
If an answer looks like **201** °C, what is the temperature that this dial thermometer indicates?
**50** °C
